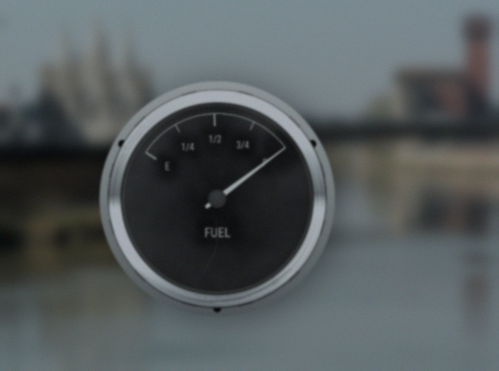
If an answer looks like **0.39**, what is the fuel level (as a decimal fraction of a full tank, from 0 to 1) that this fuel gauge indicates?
**1**
